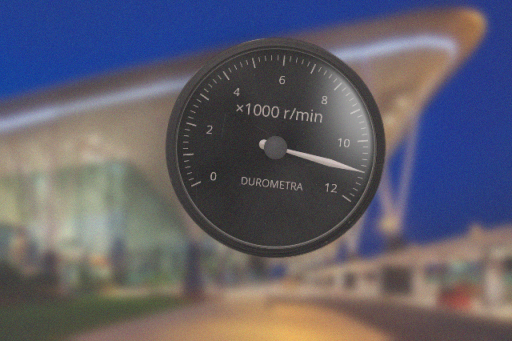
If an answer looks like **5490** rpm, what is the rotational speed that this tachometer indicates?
**11000** rpm
